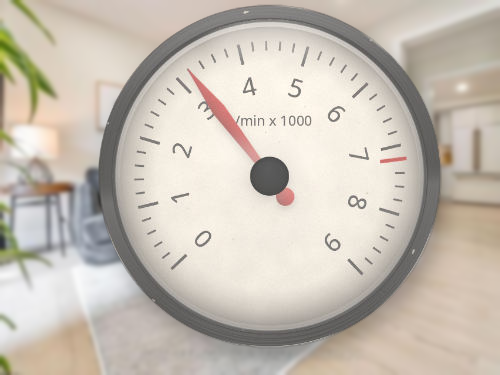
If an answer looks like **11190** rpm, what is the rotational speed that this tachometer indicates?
**3200** rpm
